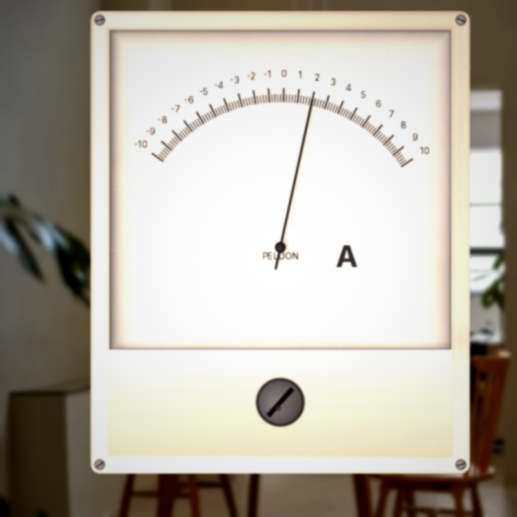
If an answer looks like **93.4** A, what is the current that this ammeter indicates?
**2** A
